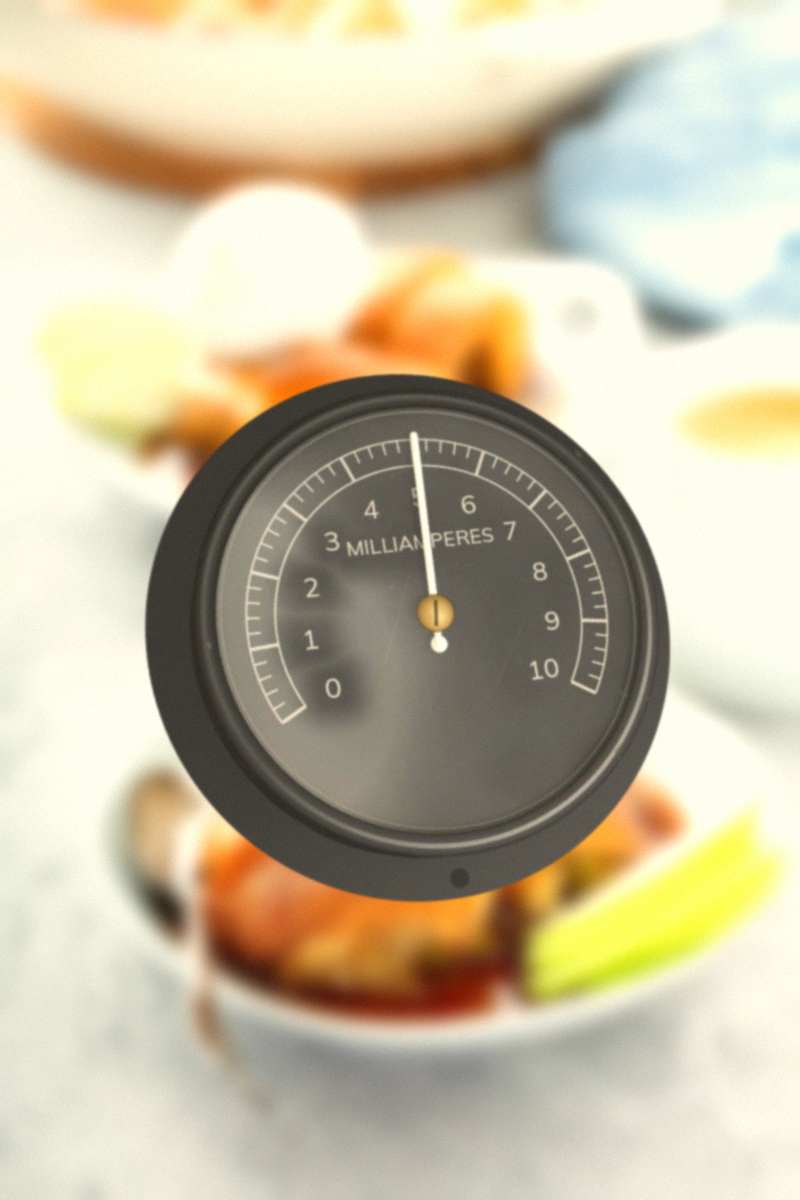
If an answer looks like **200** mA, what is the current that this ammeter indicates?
**5** mA
